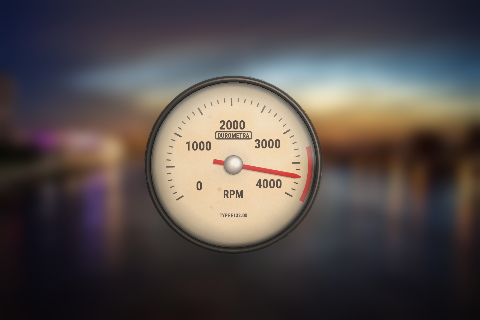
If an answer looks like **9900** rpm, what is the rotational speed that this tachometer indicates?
**3700** rpm
